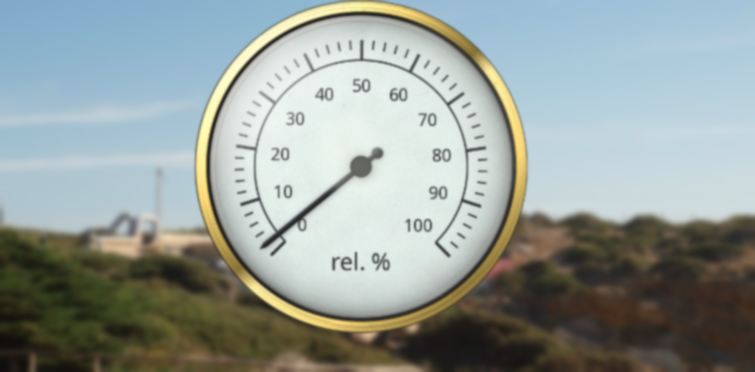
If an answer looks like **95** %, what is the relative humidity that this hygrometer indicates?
**2** %
